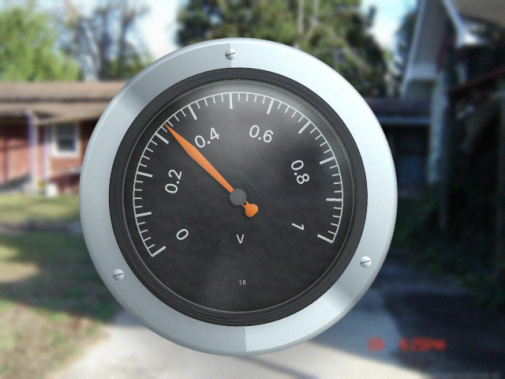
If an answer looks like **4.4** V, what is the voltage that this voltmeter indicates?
**0.33** V
